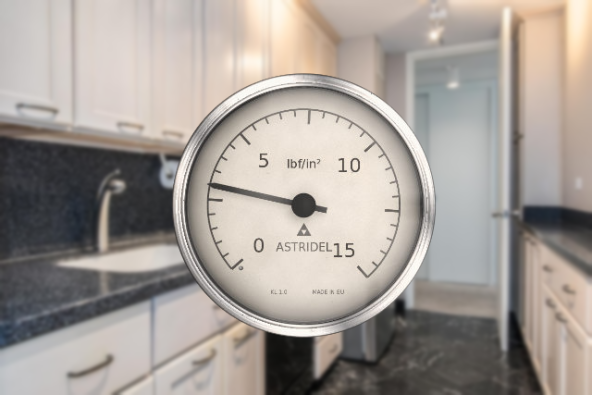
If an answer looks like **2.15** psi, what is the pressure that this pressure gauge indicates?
**3** psi
